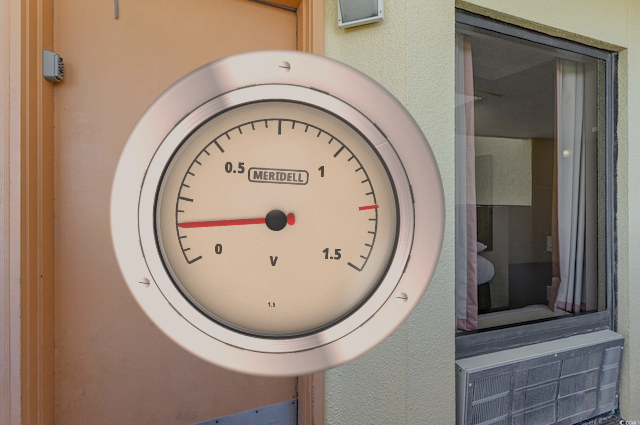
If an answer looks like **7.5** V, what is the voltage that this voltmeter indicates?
**0.15** V
